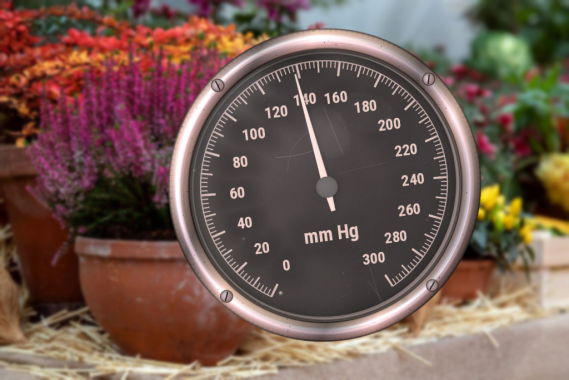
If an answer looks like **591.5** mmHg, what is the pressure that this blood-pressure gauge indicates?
**138** mmHg
